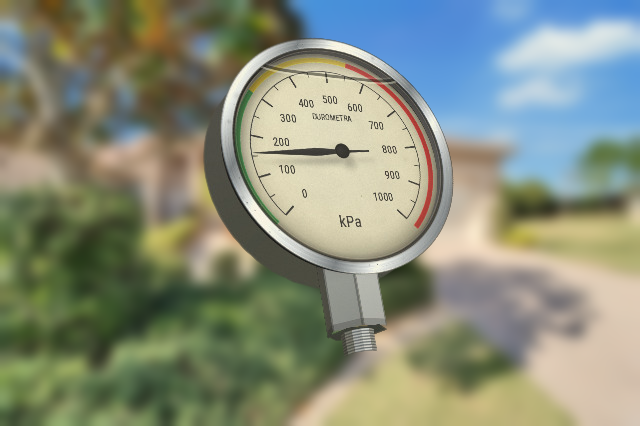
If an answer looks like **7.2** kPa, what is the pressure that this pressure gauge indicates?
**150** kPa
